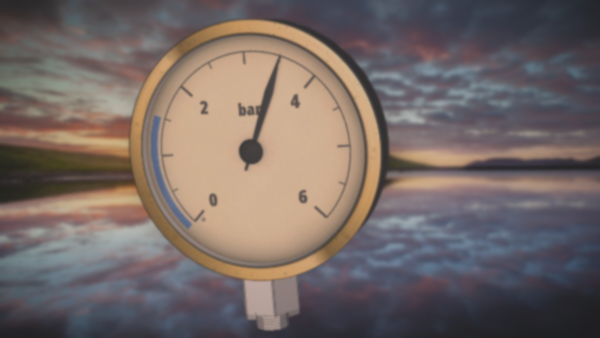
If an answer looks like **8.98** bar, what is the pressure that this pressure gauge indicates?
**3.5** bar
